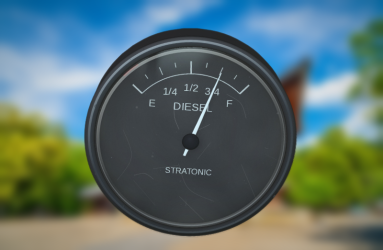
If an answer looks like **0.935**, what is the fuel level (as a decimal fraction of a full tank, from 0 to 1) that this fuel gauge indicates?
**0.75**
